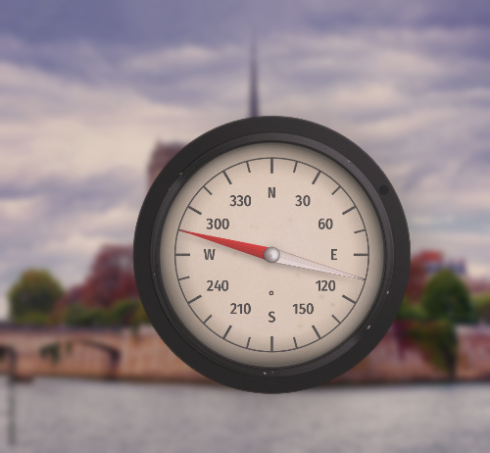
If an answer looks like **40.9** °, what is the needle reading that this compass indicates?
**285** °
